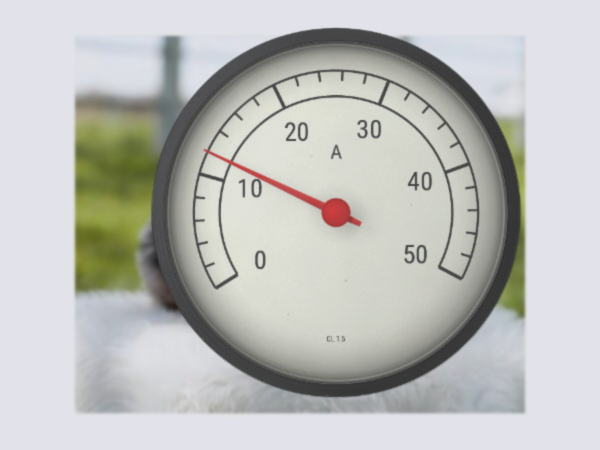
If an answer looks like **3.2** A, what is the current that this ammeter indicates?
**12** A
